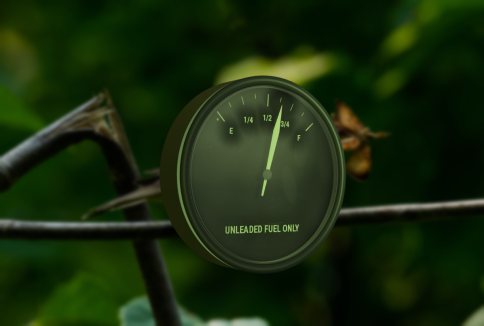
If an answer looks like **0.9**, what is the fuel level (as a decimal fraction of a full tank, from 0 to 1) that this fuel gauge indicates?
**0.625**
